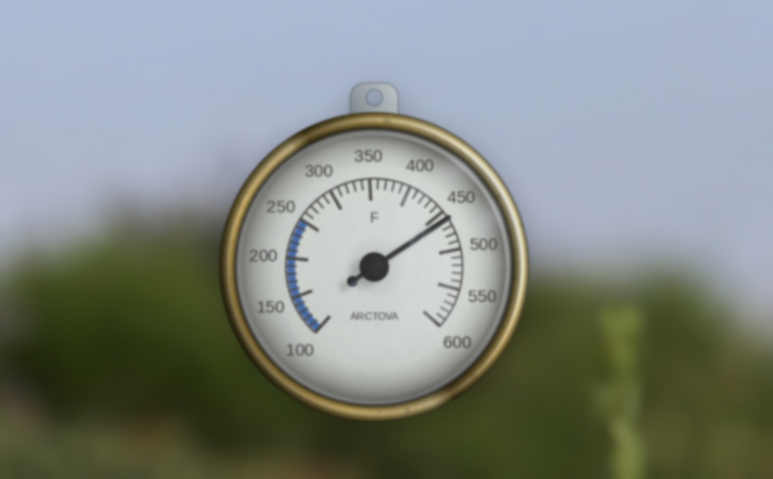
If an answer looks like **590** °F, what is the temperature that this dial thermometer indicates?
**460** °F
